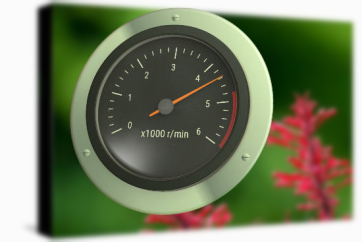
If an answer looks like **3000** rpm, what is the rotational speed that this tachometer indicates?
**4400** rpm
